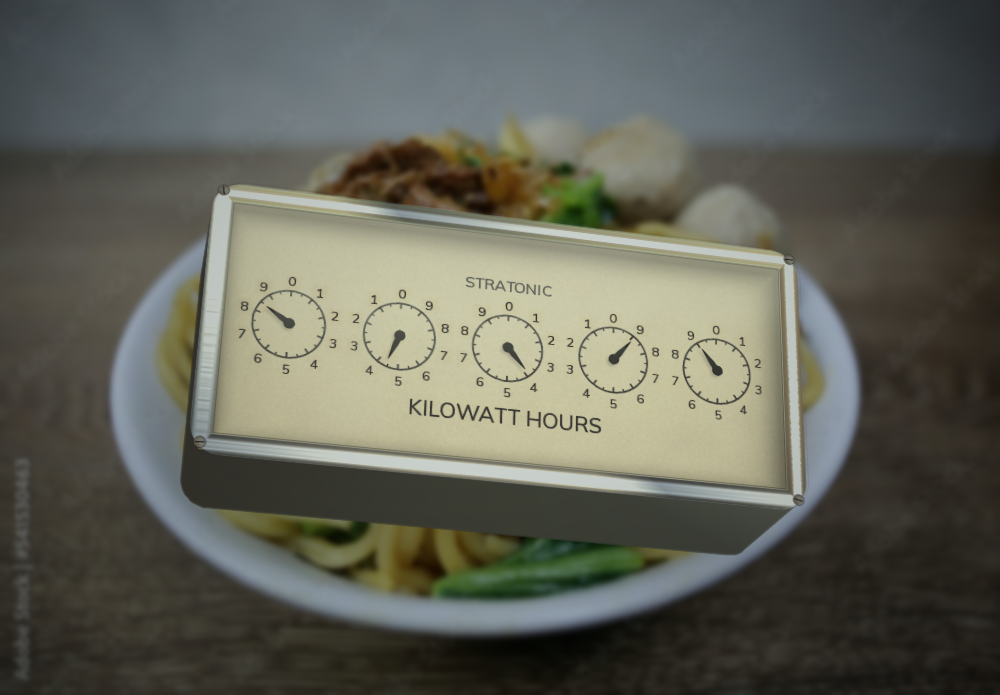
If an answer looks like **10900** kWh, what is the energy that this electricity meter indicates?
**84389** kWh
